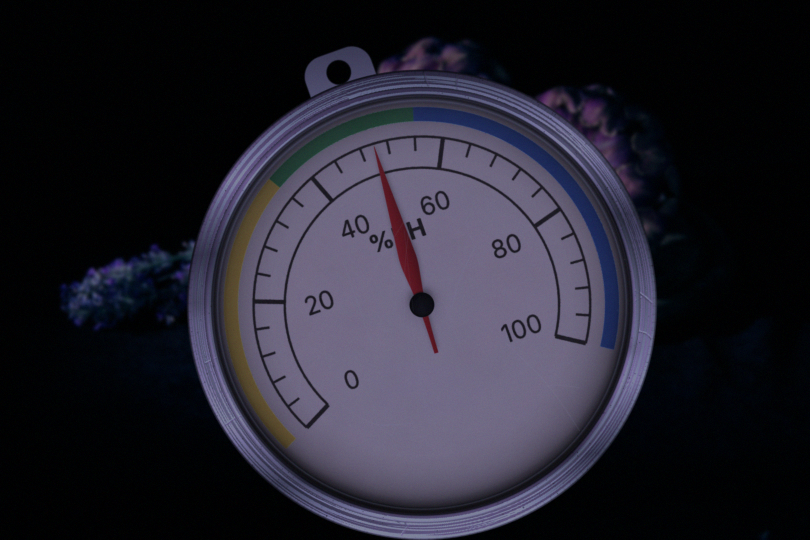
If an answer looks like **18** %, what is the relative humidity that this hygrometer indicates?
**50** %
